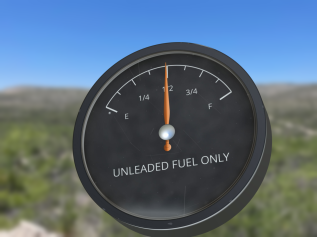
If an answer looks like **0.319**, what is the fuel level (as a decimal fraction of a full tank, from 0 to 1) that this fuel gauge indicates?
**0.5**
